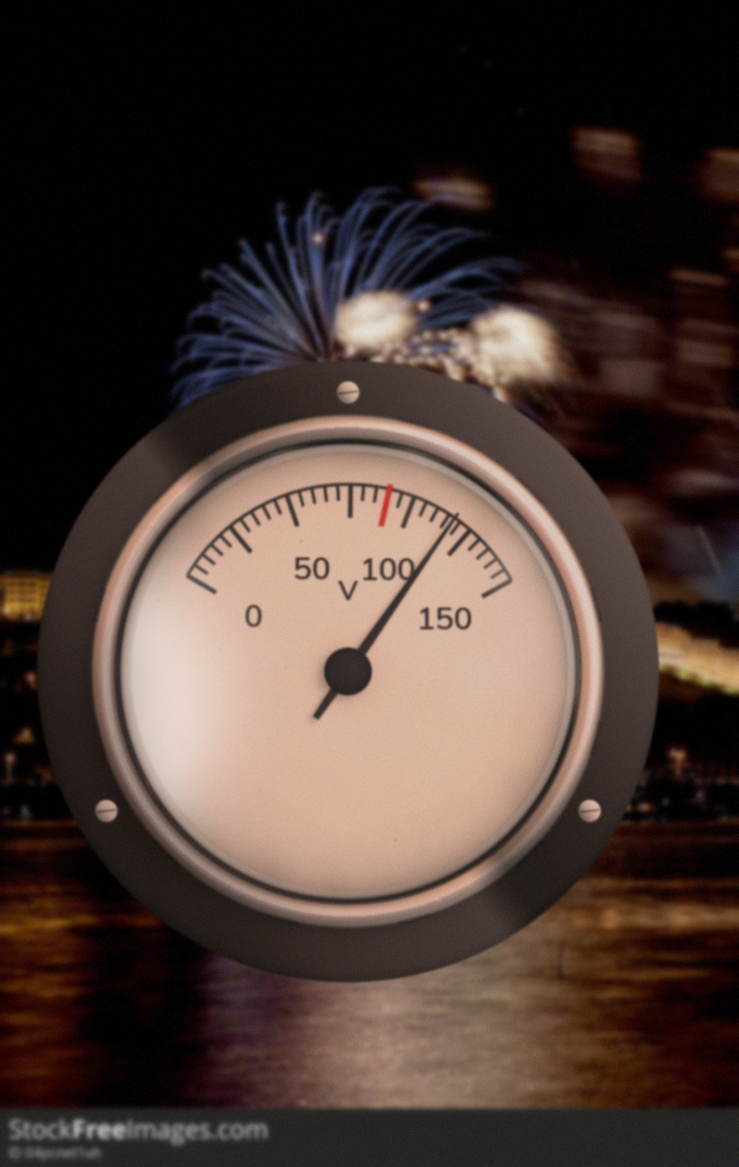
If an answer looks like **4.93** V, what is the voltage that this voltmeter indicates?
**117.5** V
